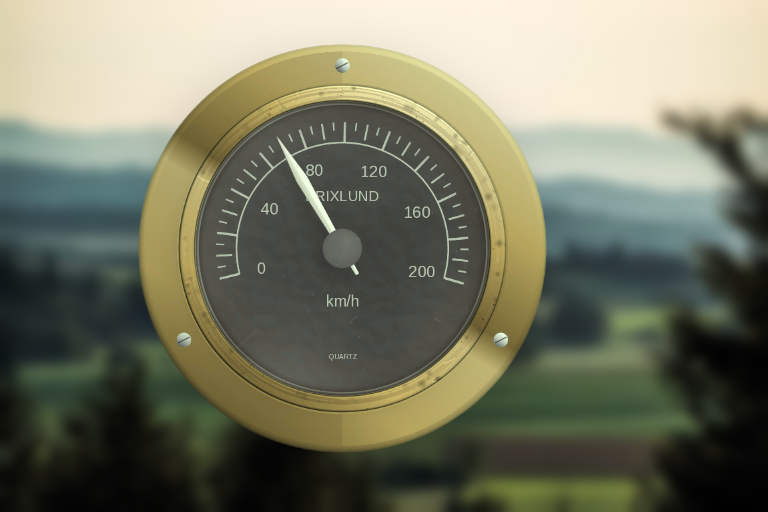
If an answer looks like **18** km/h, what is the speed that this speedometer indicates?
**70** km/h
